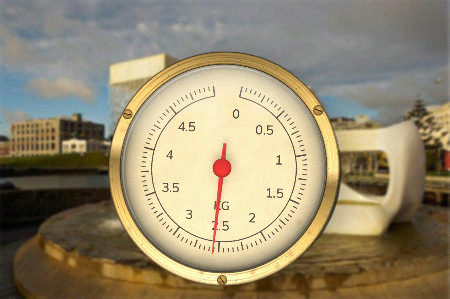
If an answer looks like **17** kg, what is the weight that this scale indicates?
**2.55** kg
